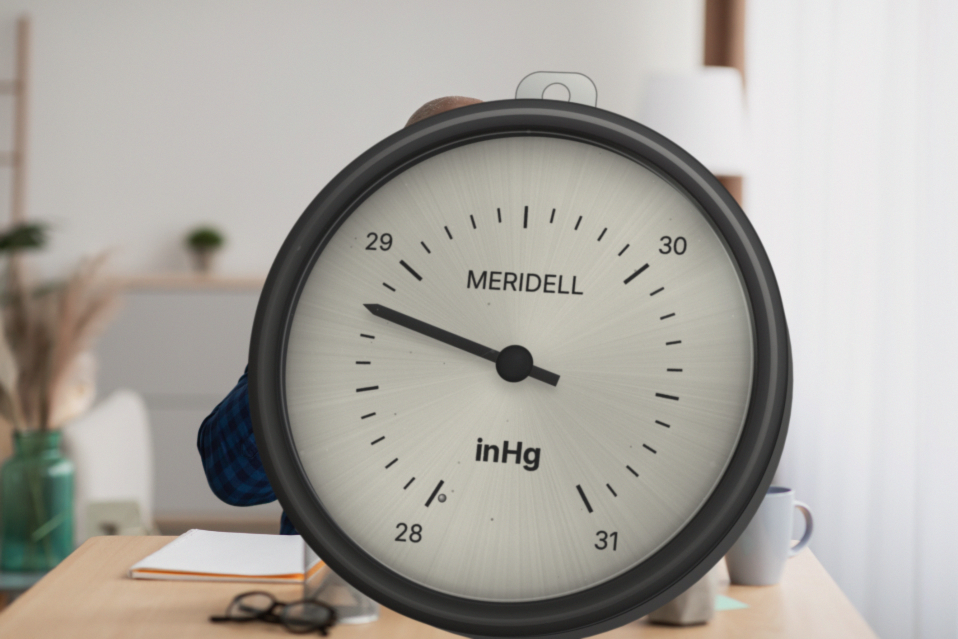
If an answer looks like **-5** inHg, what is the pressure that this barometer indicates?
**28.8** inHg
